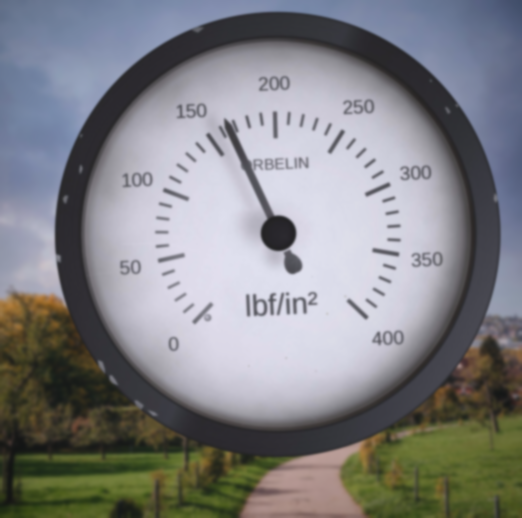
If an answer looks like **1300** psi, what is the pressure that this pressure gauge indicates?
**165** psi
